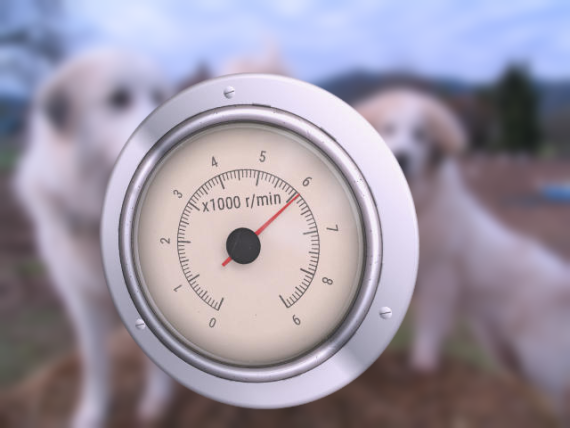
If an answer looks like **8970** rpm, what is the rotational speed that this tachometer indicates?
**6100** rpm
